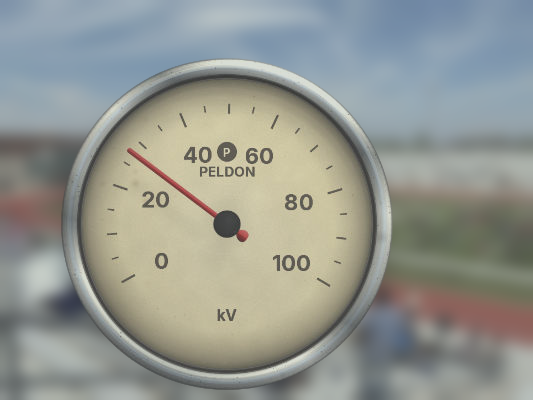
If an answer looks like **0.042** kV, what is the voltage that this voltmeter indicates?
**27.5** kV
